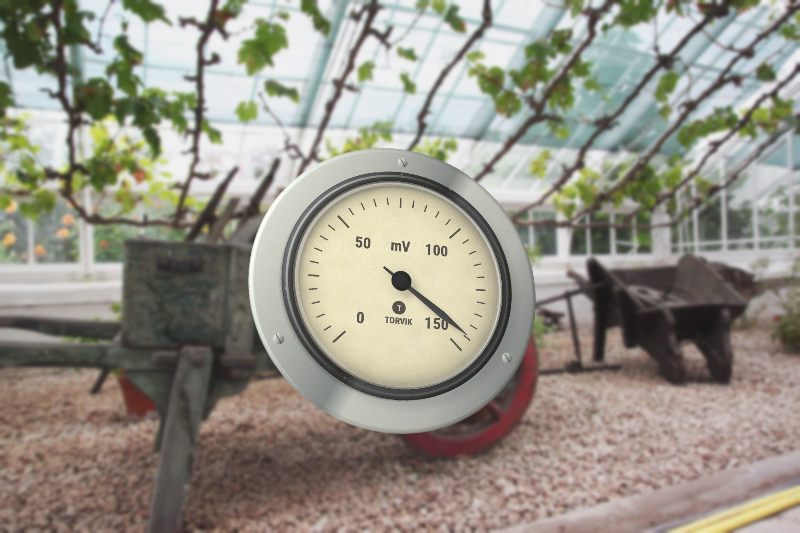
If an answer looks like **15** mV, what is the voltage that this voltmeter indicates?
**145** mV
